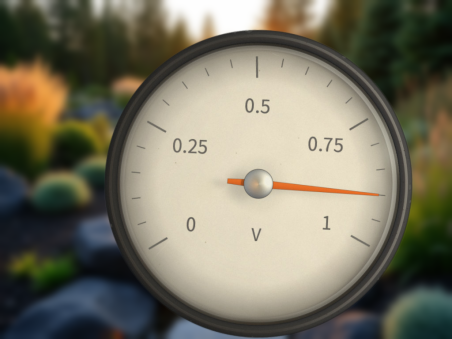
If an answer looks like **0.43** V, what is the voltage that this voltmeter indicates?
**0.9** V
